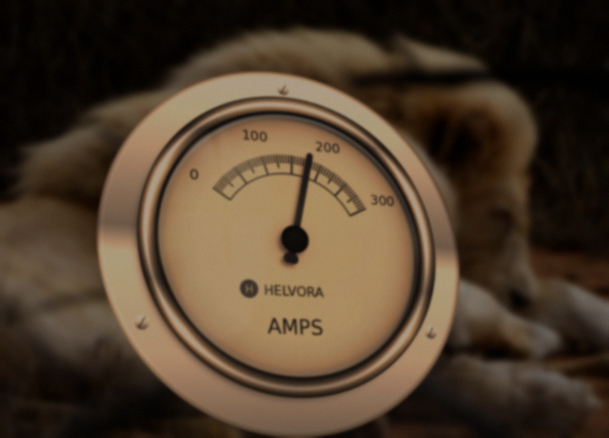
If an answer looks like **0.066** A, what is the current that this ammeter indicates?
**175** A
